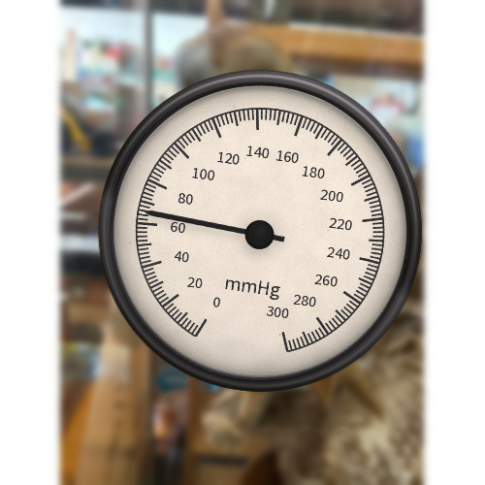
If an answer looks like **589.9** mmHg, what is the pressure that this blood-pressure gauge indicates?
**66** mmHg
